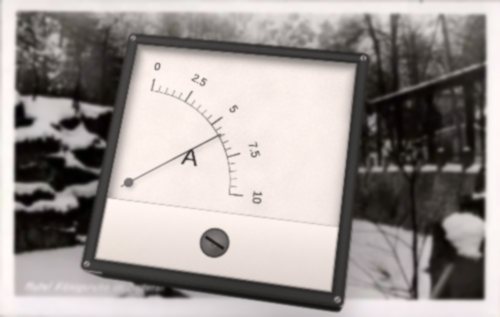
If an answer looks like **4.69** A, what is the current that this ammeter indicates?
**6** A
